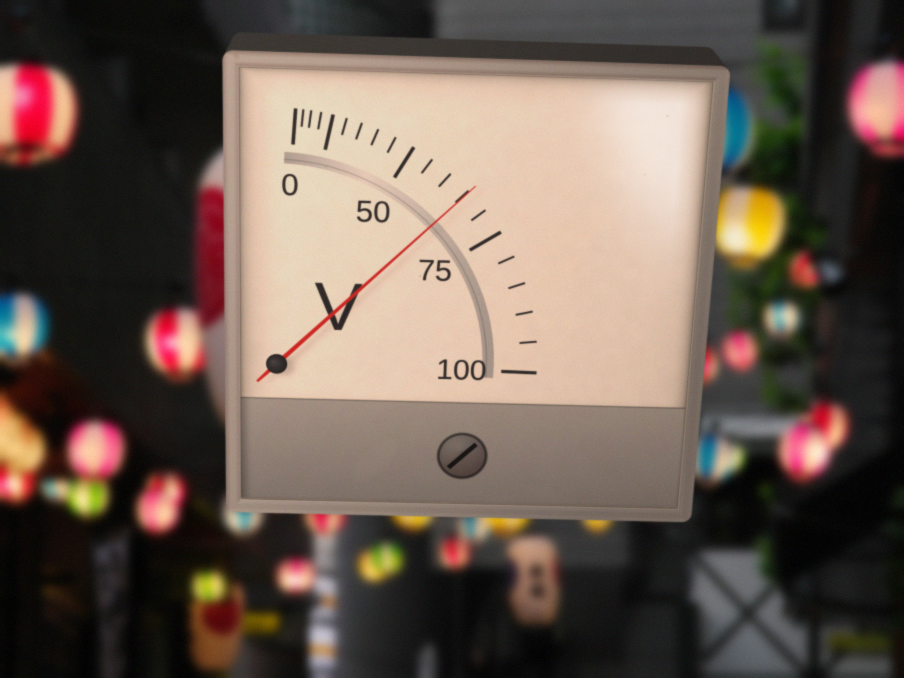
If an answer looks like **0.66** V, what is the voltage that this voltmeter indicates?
**65** V
